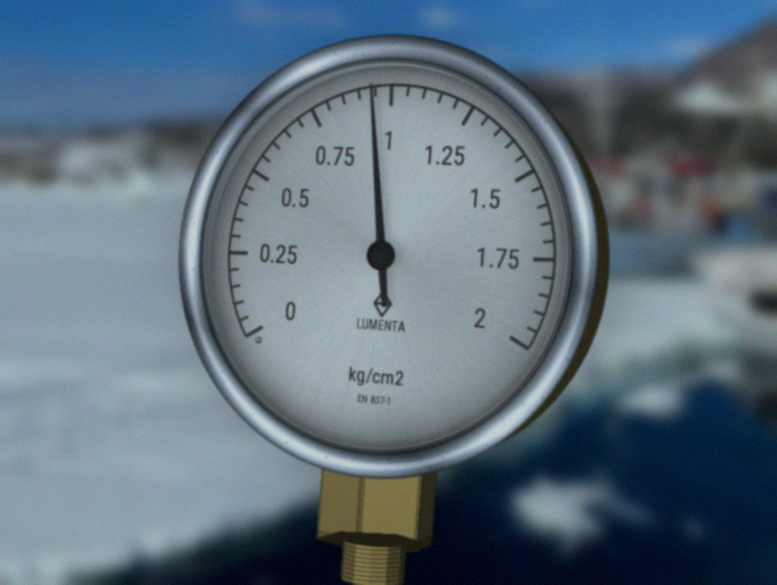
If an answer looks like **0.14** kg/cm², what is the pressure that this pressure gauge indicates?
**0.95** kg/cm²
